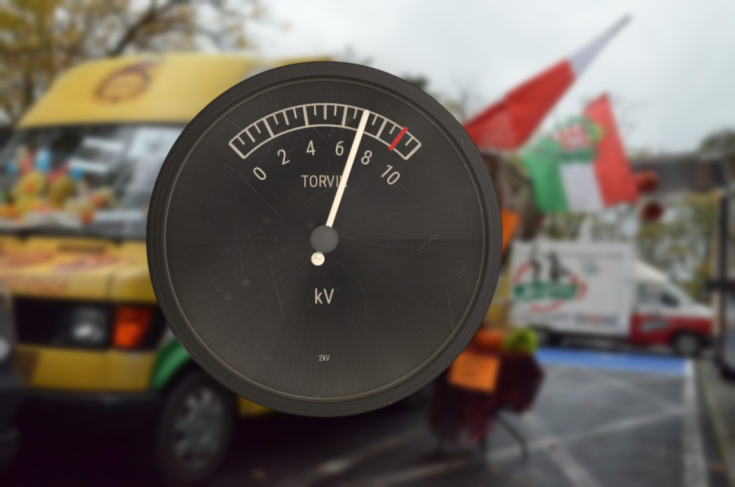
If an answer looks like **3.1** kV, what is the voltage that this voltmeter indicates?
**7** kV
